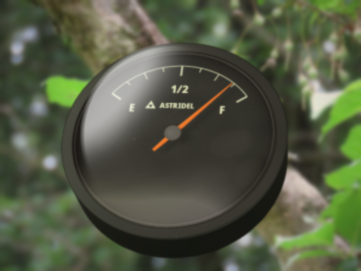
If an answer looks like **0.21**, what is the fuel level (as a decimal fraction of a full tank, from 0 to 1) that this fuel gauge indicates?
**0.875**
